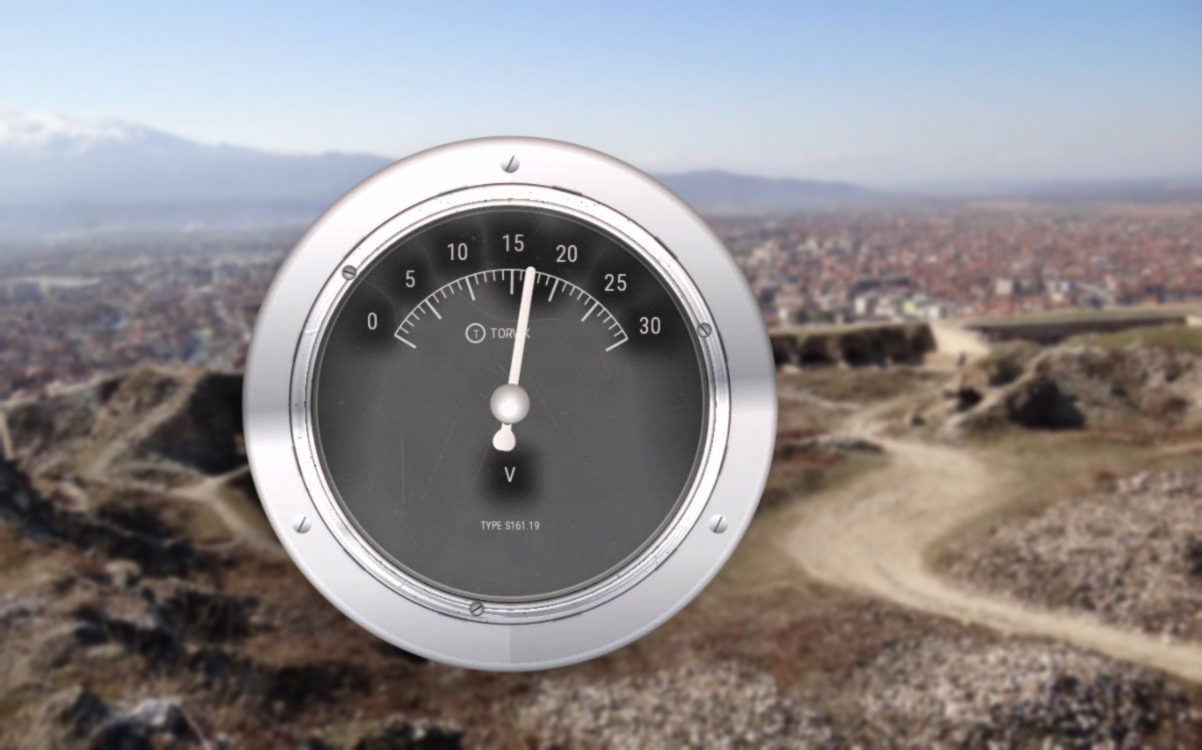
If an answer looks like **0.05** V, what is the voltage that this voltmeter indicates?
**17** V
